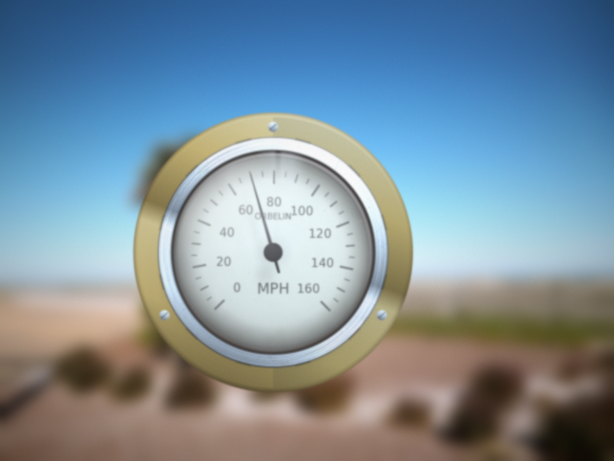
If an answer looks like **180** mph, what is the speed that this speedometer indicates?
**70** mph
